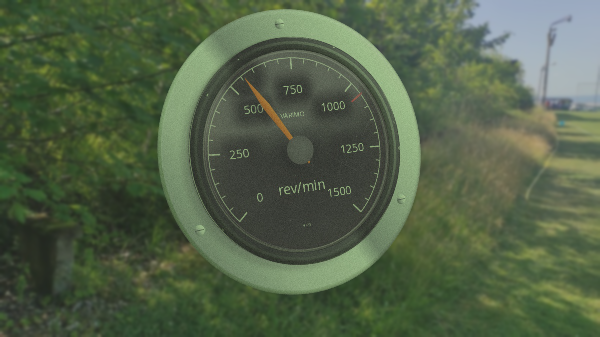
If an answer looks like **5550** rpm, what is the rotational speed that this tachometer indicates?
**550** rpm
